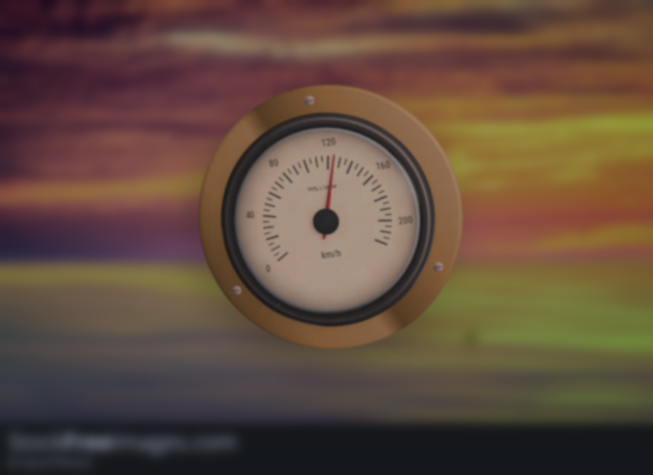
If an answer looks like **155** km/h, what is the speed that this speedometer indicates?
**125** km/h
